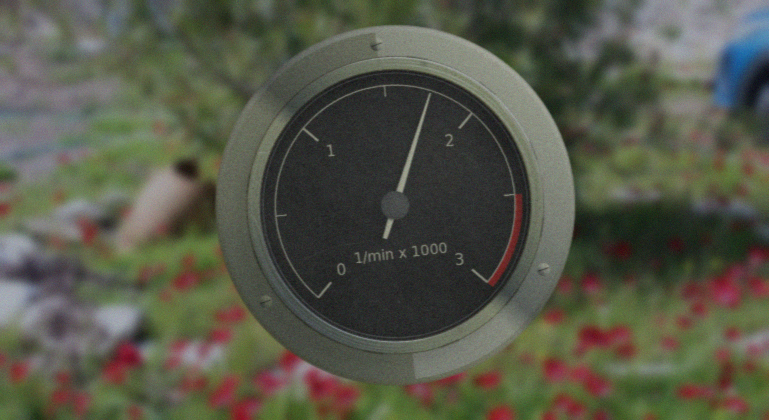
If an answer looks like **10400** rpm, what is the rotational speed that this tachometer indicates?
**1750** rpm
